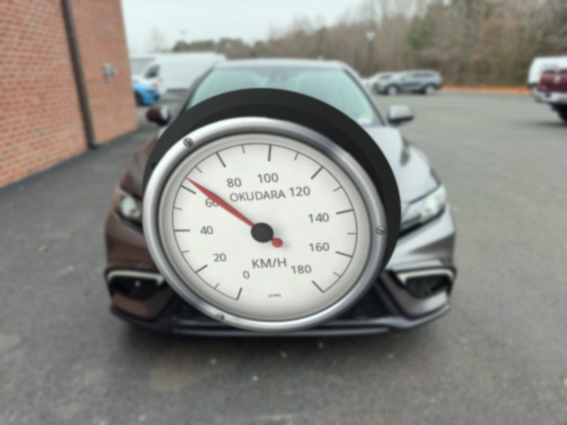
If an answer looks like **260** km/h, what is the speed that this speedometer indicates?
**65** km/h
